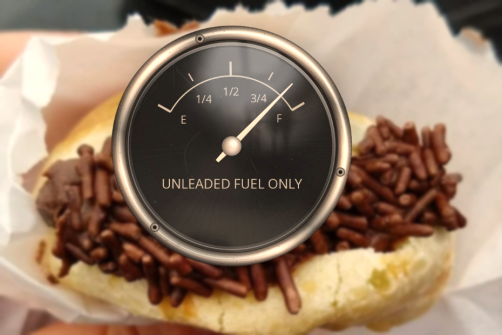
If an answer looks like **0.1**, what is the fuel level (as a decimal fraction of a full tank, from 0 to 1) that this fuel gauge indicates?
**0.875**
